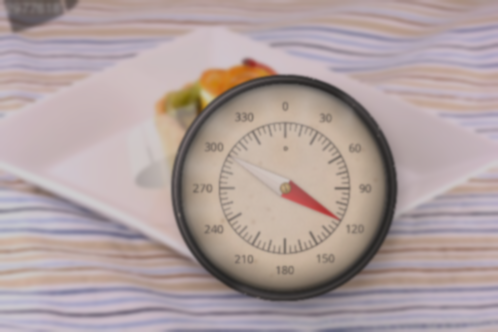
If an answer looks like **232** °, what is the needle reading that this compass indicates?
**120** °
